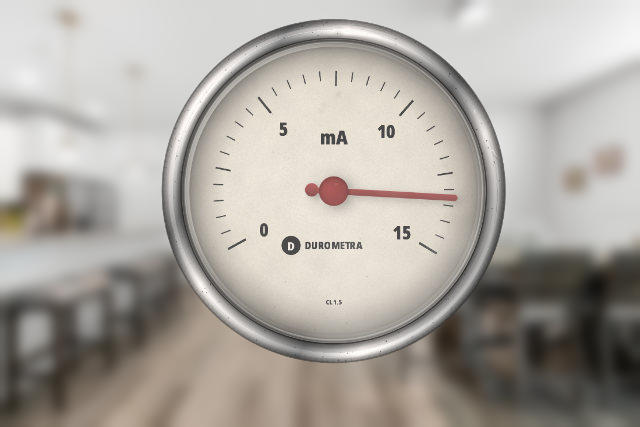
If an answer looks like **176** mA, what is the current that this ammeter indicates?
**13.25** mA
